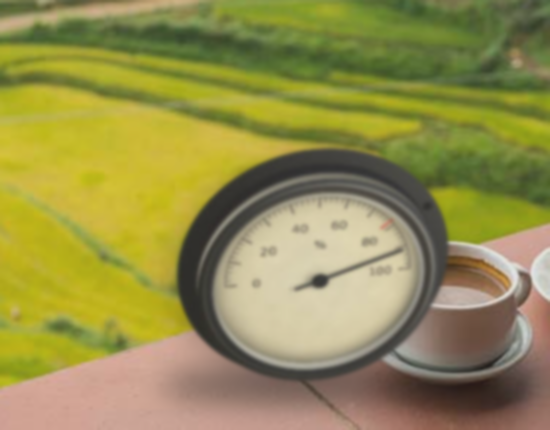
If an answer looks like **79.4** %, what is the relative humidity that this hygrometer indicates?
**90** %
